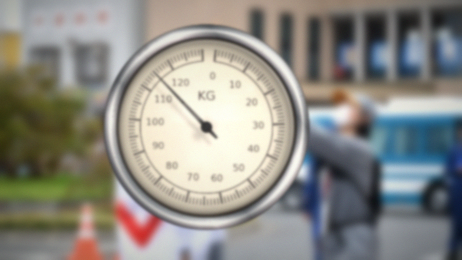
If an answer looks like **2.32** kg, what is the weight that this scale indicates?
**115** kg
